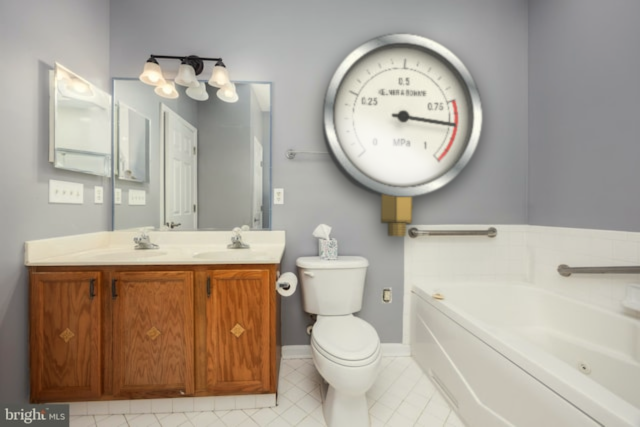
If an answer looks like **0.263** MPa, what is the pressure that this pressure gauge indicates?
**0.85** MPa
